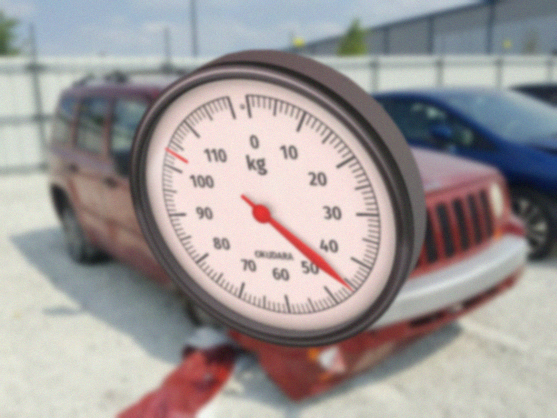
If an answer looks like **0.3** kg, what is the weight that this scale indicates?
**45** kg
